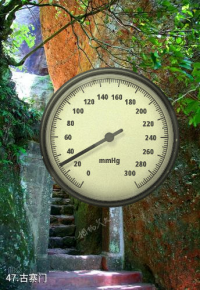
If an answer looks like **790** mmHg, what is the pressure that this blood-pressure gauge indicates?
**30** mmHg
